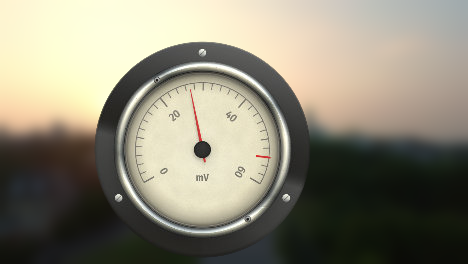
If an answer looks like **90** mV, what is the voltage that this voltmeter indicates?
**27** mV
